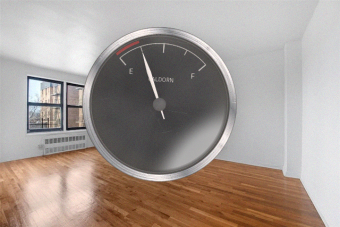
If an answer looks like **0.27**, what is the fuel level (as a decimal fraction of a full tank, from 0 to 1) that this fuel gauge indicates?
**0.25**
